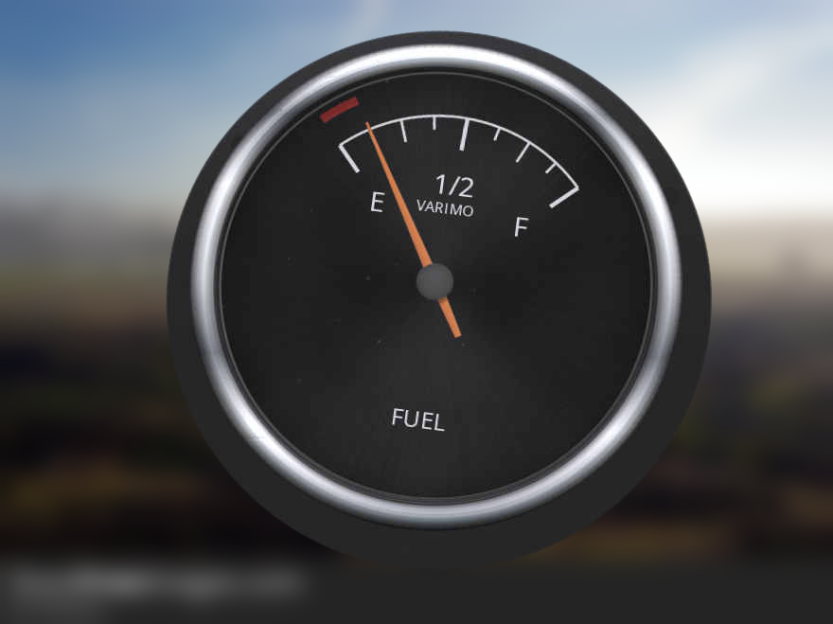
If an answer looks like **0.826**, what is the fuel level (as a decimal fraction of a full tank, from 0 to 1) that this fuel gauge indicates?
**0.125**
